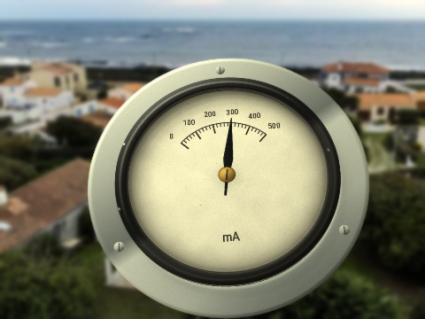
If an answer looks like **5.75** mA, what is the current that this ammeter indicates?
**300** mA
